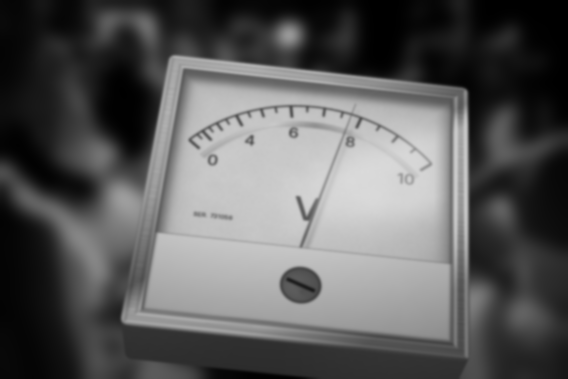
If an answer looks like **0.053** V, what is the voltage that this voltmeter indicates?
**7.75** V
